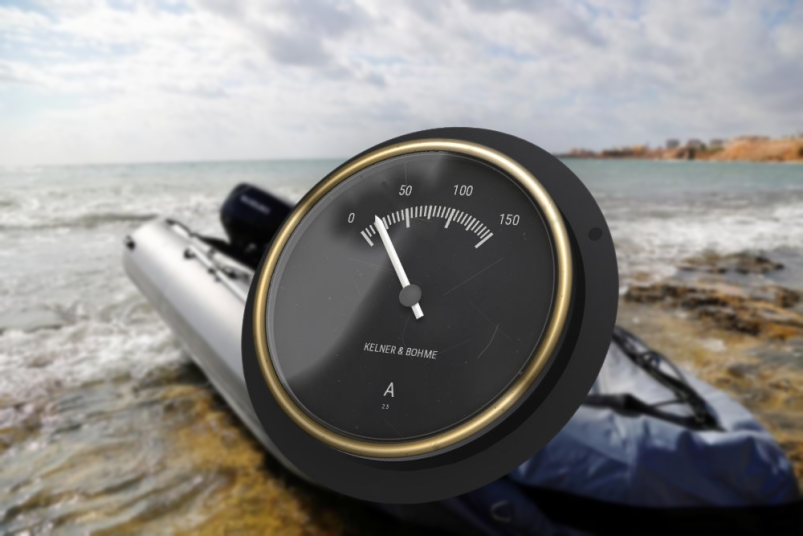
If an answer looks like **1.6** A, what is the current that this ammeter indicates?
**20** A
